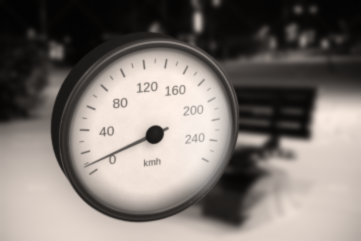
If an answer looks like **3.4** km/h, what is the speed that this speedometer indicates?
**10** km/h
